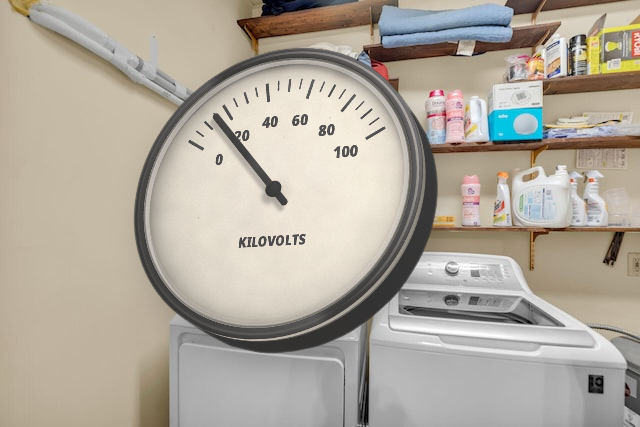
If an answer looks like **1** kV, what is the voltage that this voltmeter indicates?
**15** kV
